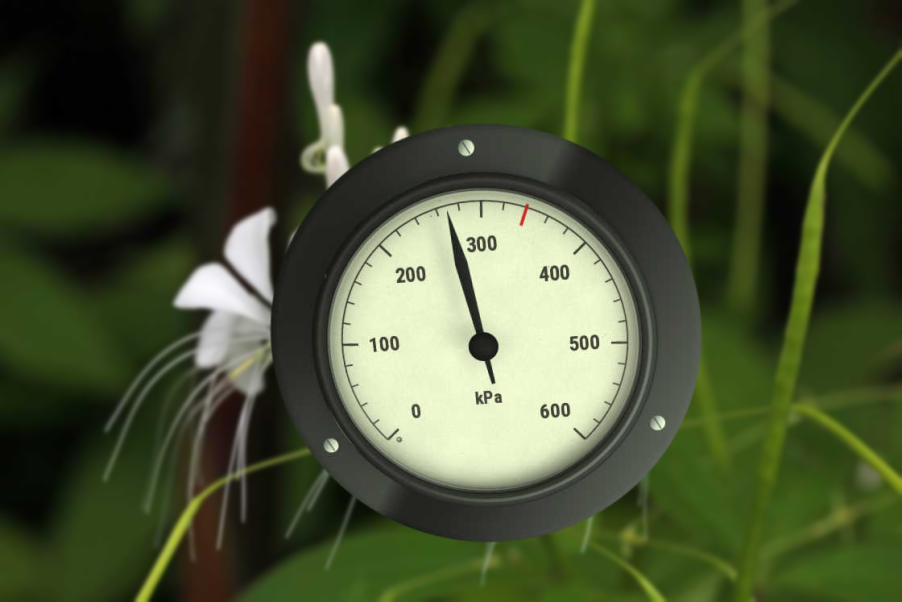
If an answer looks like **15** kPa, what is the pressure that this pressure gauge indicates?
**270** kPa
